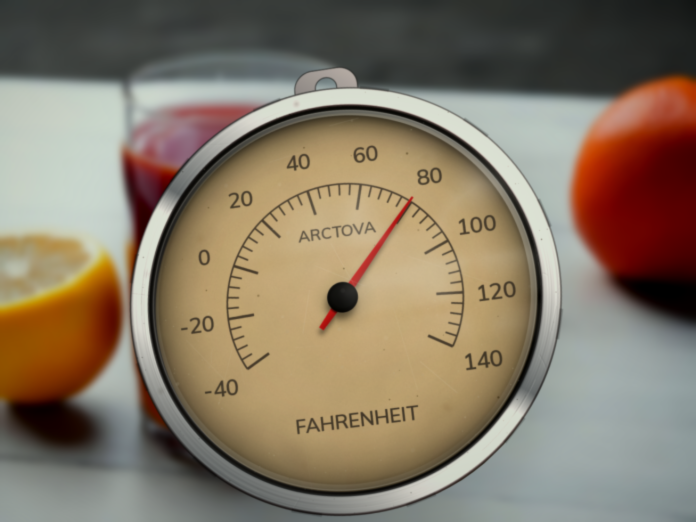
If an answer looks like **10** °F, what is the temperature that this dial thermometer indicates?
**80** °F
